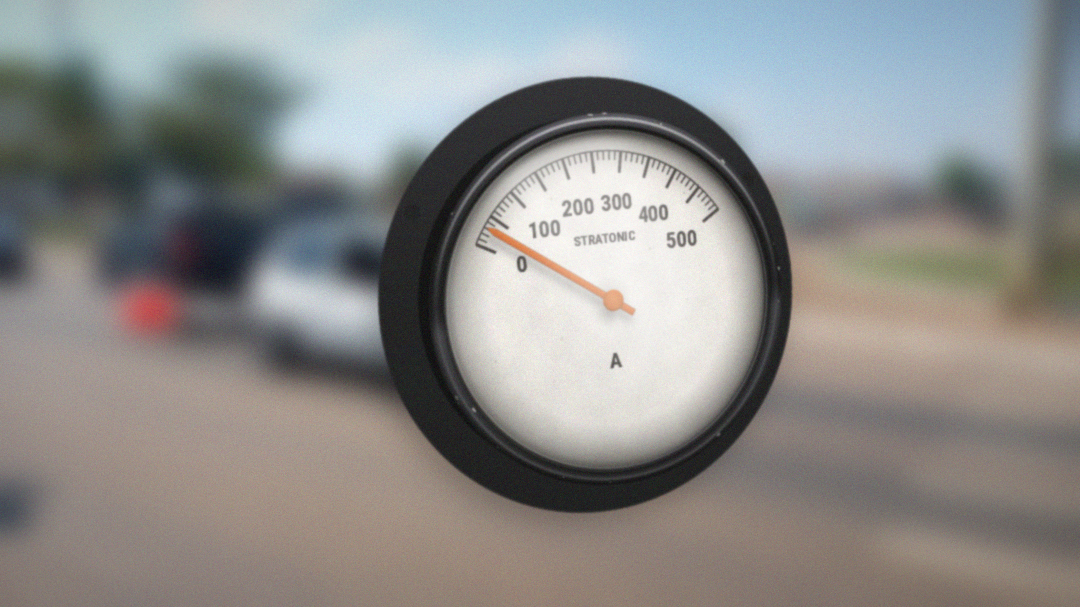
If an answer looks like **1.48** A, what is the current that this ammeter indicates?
**30** A
